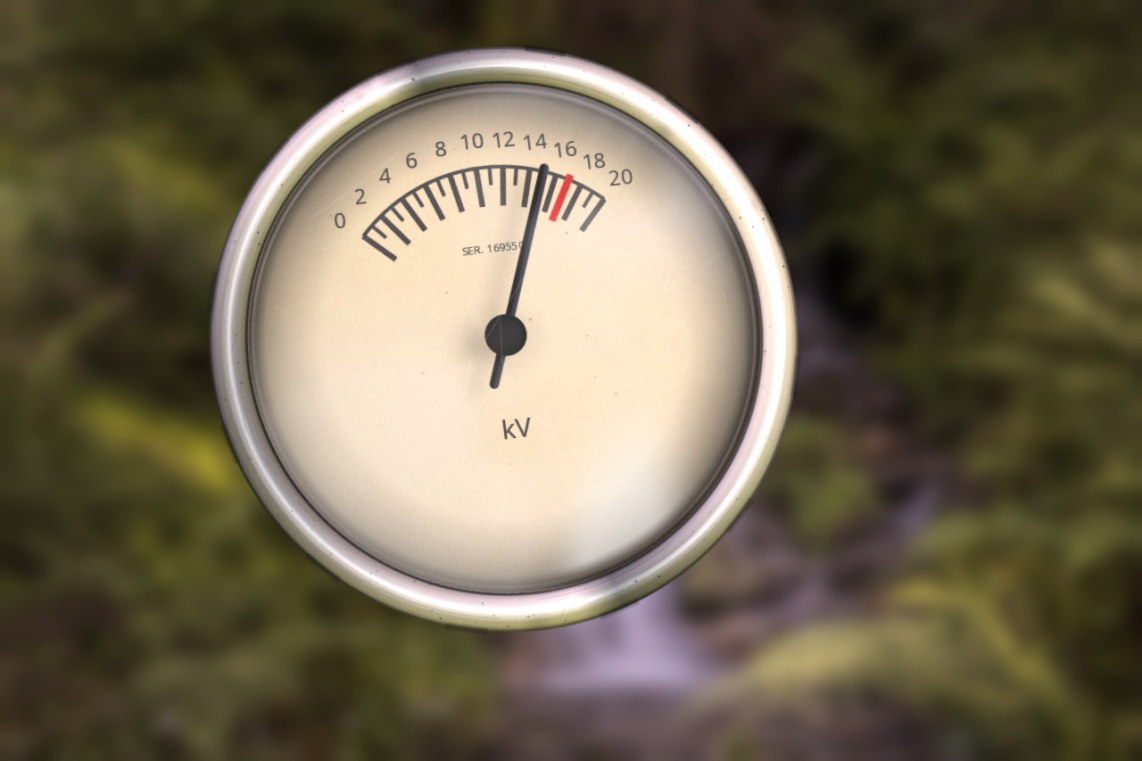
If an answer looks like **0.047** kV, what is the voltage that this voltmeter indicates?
**15** kV
